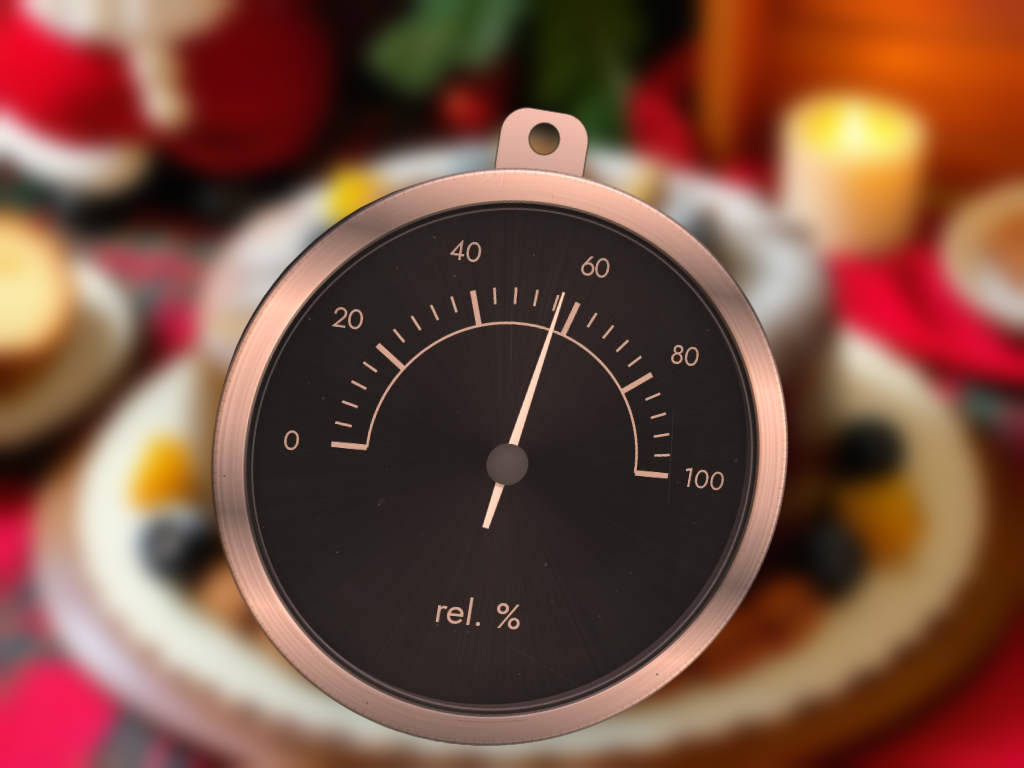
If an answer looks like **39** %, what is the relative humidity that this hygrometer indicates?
**56** %
